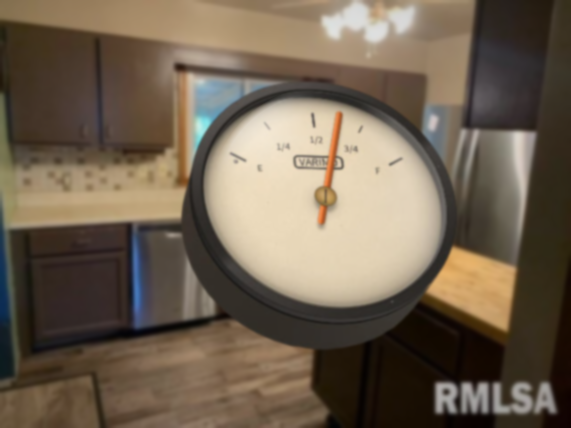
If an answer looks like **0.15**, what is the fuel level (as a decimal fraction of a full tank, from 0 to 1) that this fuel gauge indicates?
**0.625**
